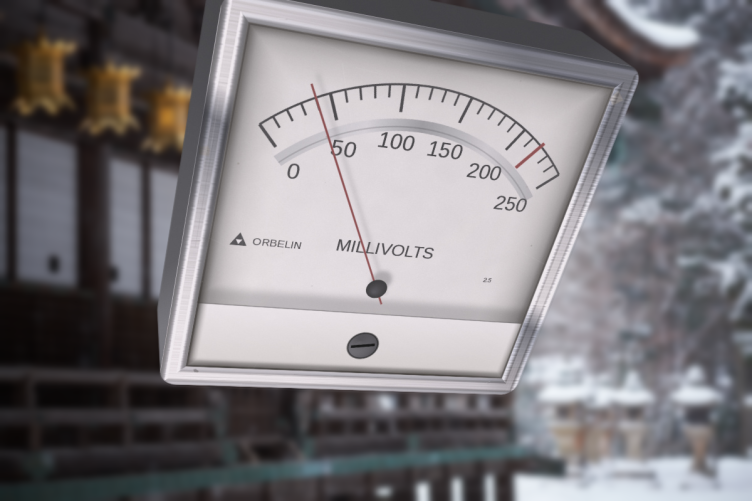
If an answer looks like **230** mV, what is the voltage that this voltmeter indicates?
**40** mV
